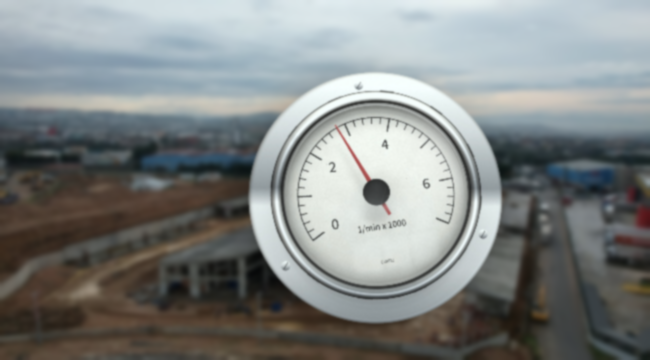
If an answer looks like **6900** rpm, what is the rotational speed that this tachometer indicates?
**2800** rpm
